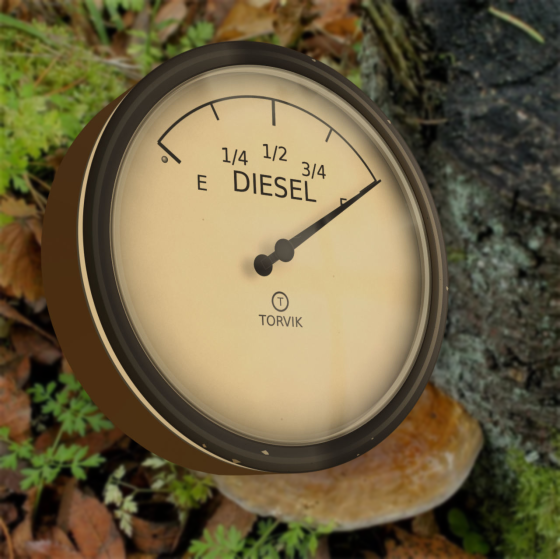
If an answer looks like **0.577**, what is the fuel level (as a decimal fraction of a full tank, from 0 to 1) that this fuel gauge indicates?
**1**
